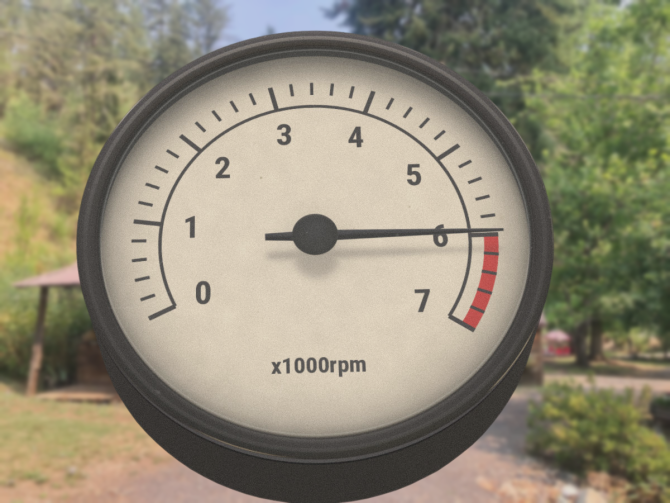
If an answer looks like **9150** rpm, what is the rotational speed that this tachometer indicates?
**6000** rpm
